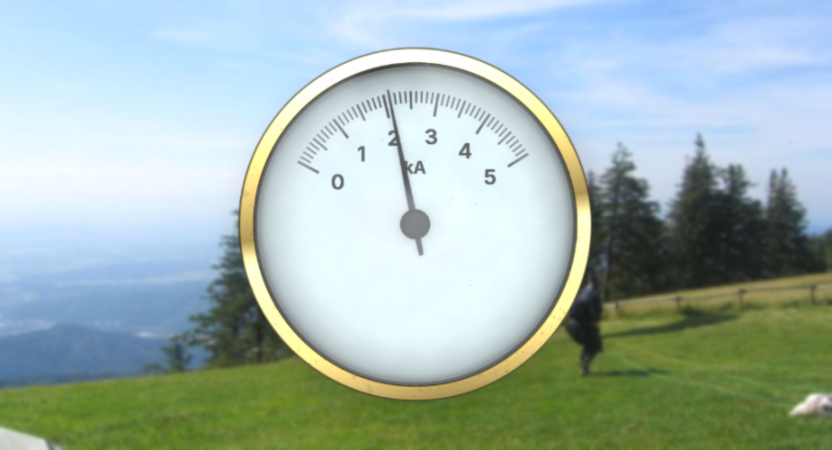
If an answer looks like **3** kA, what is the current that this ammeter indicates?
**2.1** kA
